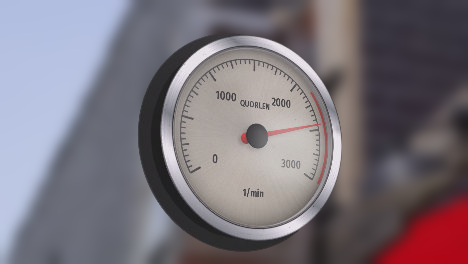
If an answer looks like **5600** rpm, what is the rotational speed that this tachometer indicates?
**2450** rpm
